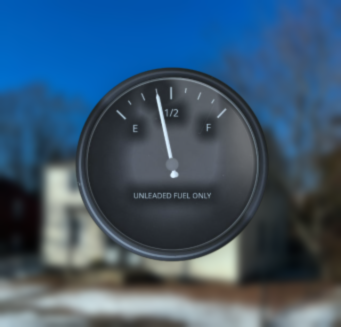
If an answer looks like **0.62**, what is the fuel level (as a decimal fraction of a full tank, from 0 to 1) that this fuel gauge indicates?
**0.375**
